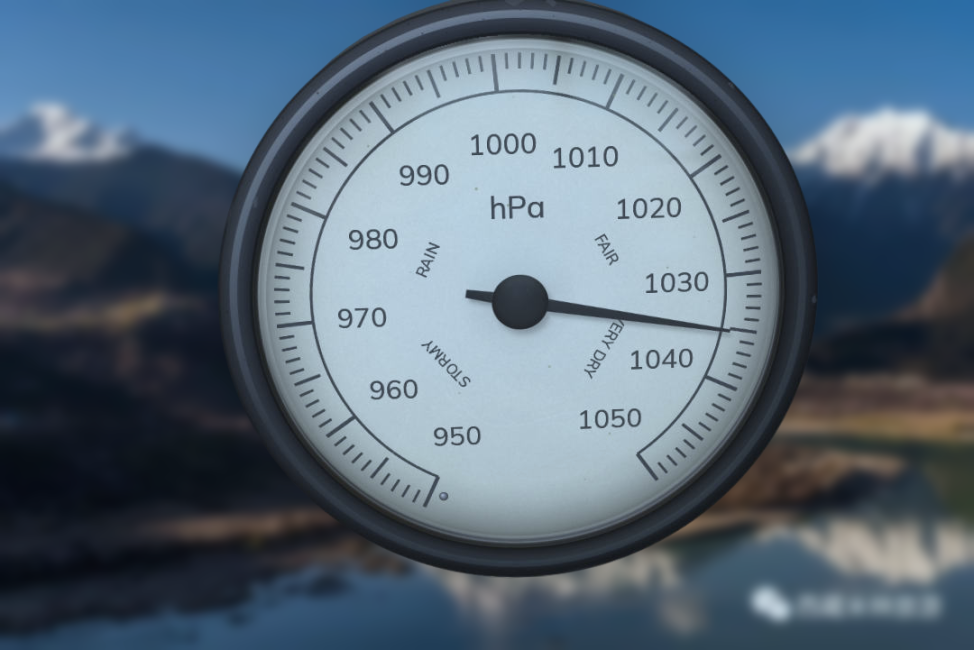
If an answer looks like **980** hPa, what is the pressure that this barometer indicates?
**1035** hPa
